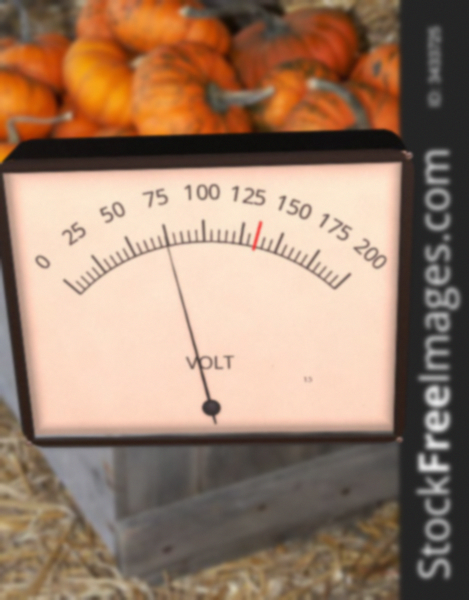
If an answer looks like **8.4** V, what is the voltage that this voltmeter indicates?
**75** V
